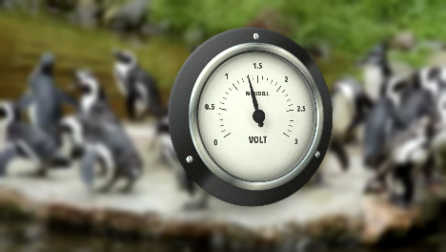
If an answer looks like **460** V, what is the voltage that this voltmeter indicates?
**1.3** V
